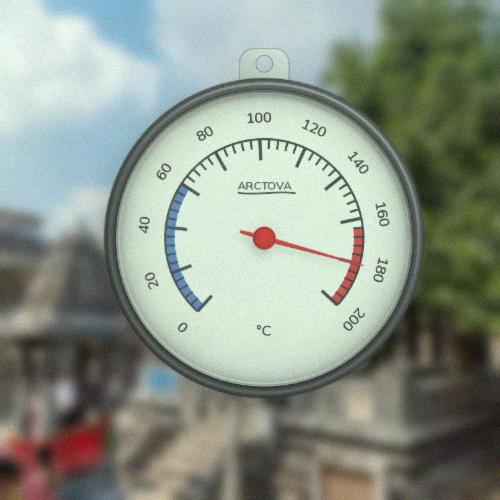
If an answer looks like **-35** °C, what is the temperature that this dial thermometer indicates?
**180** °C
